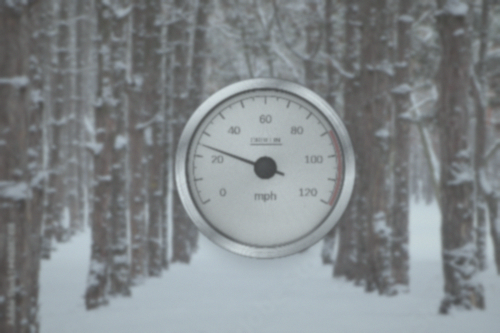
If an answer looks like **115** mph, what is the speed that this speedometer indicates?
**25** mph
